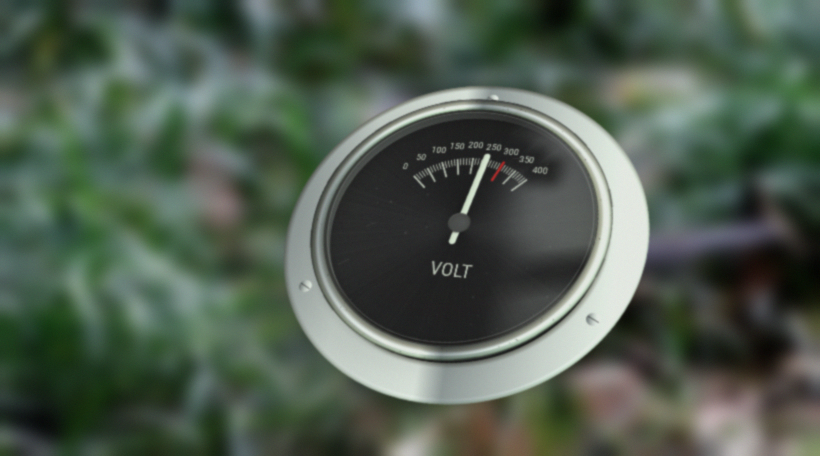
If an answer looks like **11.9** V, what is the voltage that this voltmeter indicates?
**250** V
